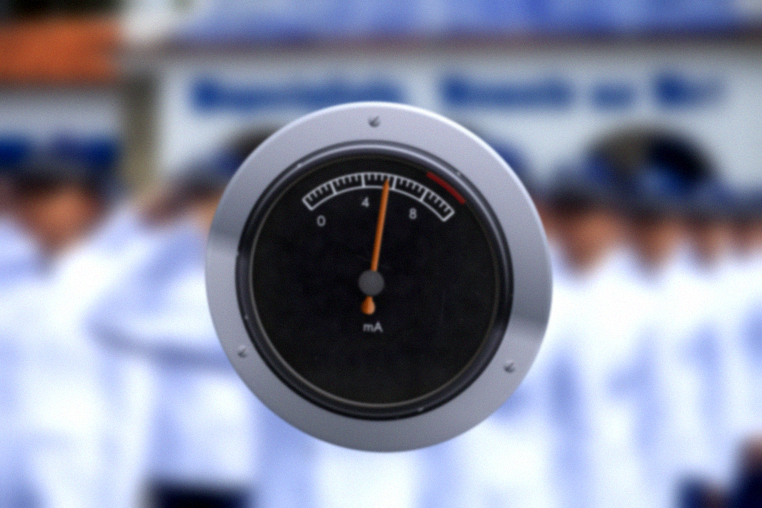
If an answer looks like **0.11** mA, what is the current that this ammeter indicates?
**5.6** mA
